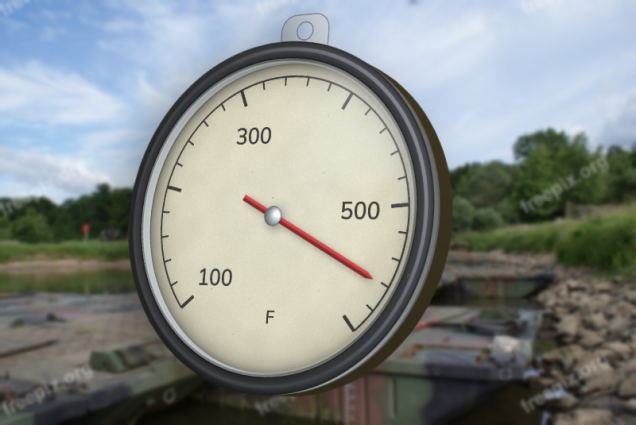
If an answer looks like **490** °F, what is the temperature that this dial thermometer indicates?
**560** °F
